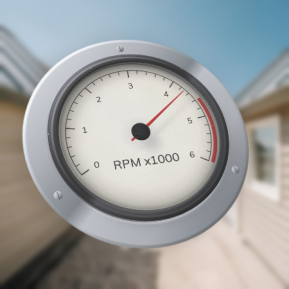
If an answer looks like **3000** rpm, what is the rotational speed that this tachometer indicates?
**4300** rpm
